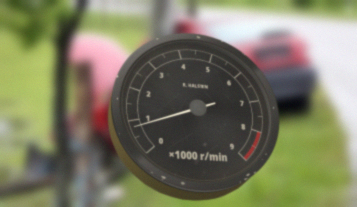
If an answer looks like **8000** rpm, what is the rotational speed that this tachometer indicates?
**750** rpm
